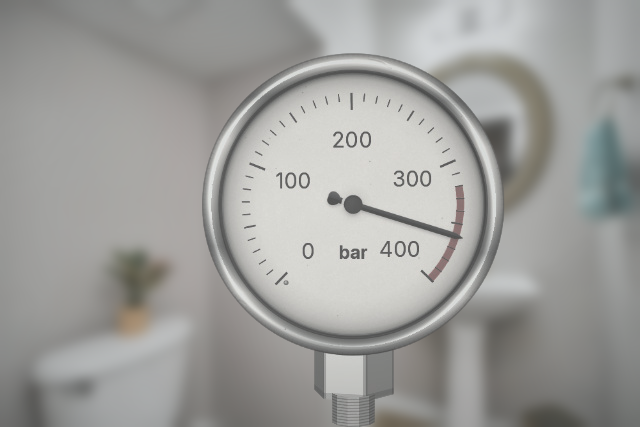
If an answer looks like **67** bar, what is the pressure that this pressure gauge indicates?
**360** bar
